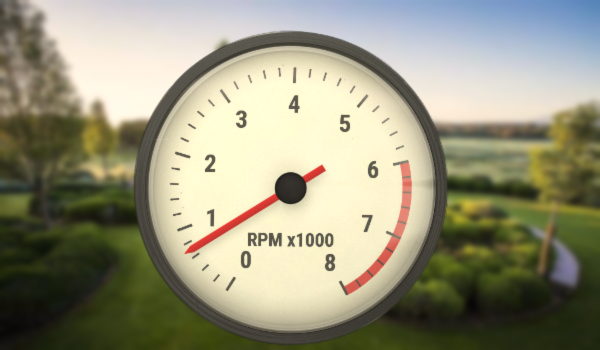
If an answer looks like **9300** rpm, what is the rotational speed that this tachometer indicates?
**700** rpm
